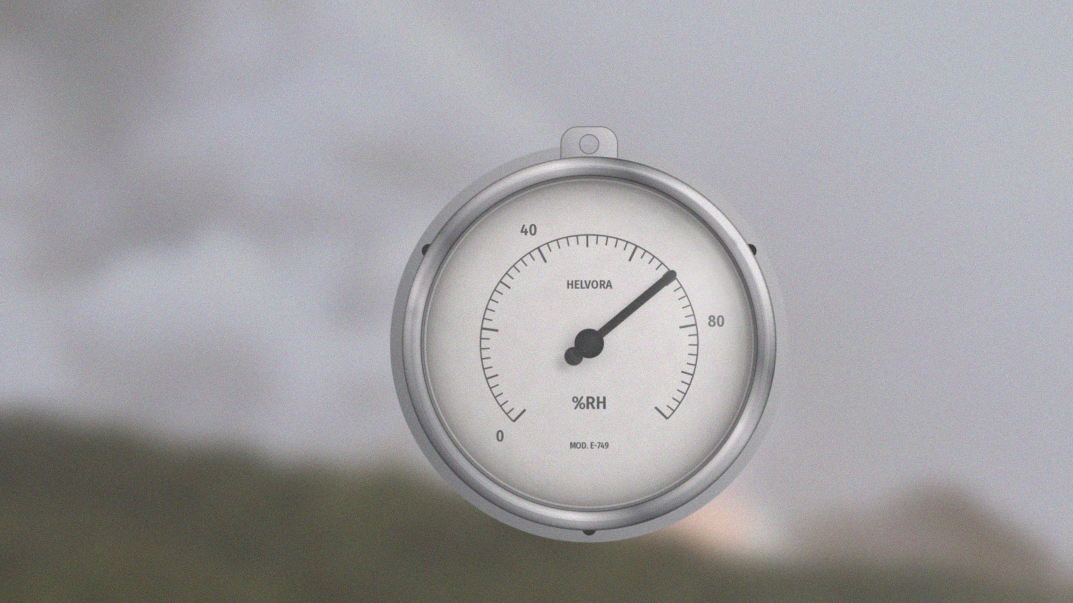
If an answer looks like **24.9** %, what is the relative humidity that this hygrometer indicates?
**69** %
